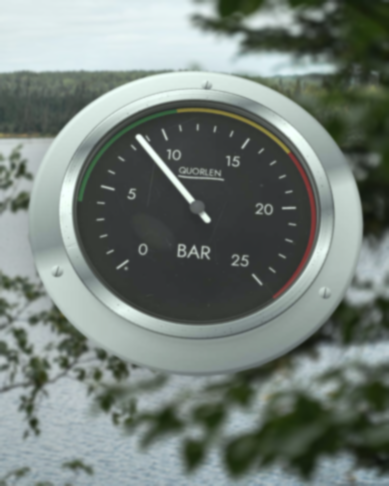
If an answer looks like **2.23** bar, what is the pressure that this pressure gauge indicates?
**8.5** bar
